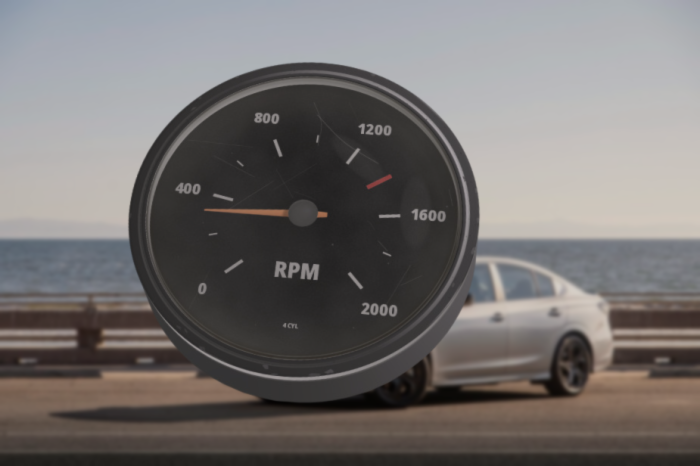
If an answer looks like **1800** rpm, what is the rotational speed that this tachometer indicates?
**300** rpm
